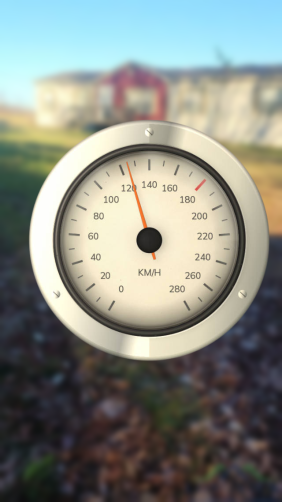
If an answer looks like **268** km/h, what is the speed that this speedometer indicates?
**125** km/h
